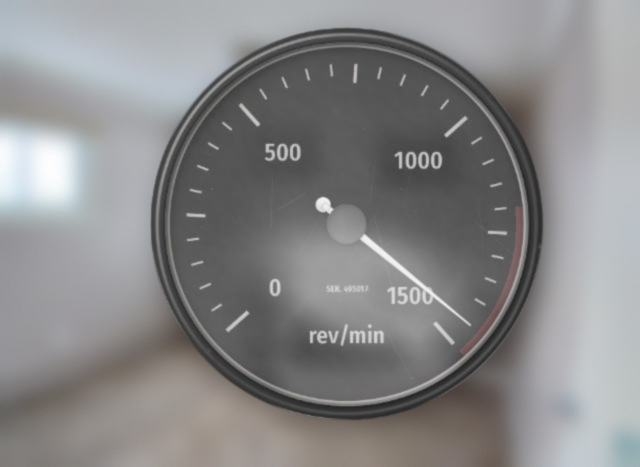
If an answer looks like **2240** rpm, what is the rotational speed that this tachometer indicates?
**1450** rpm
